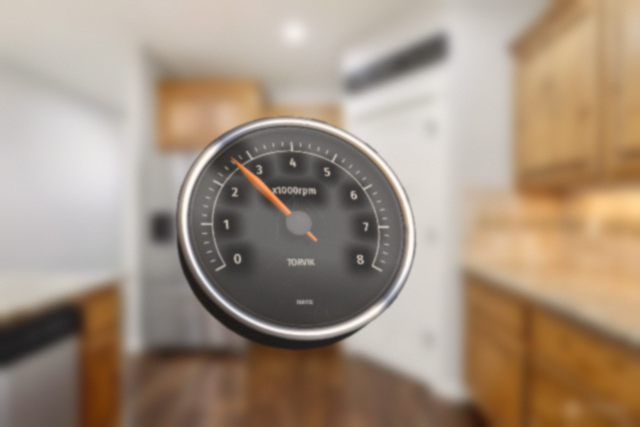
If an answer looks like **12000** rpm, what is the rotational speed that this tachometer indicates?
**2600** rpm
